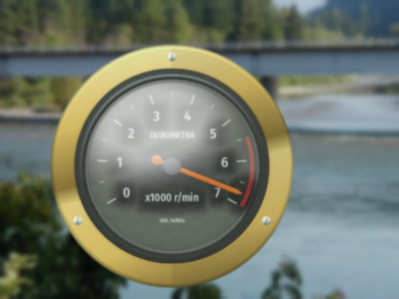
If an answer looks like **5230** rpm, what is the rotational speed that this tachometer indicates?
**6750** rpm
